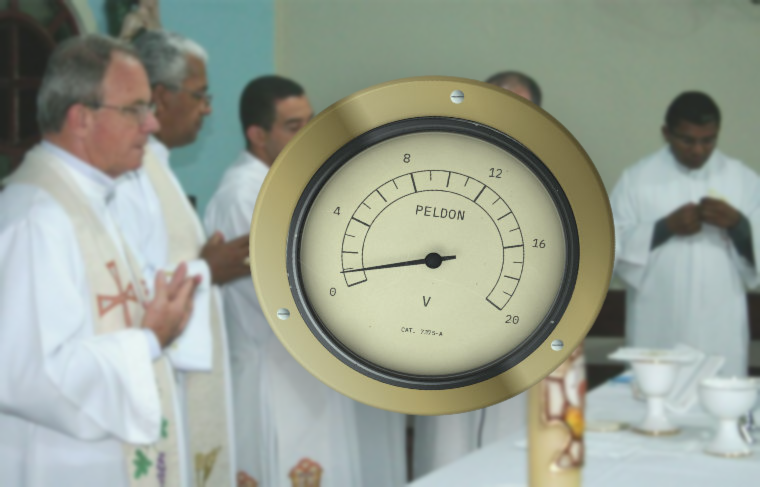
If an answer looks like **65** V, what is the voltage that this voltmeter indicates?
**1** V
